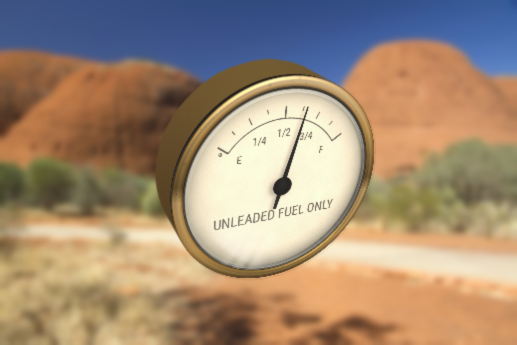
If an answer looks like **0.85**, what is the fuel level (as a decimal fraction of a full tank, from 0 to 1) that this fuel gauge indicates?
**0.625**
